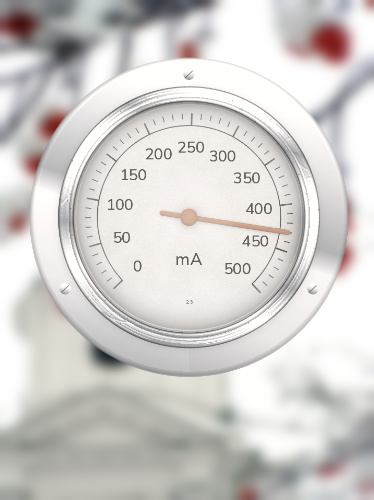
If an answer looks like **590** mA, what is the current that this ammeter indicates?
**430** mA
